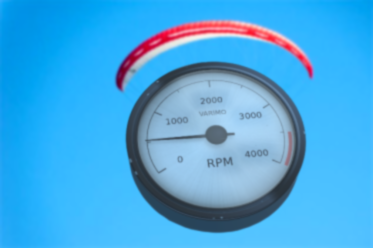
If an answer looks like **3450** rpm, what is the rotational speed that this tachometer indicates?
**500** rpm
